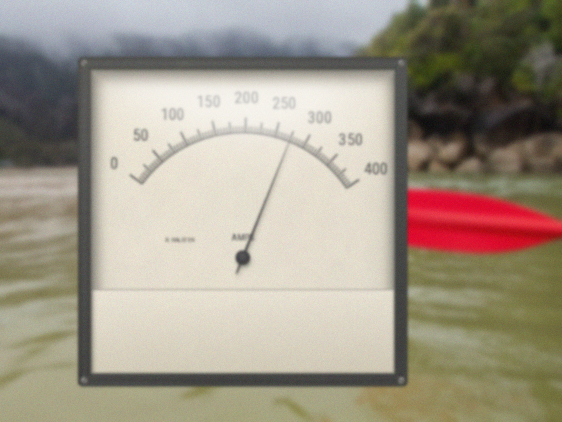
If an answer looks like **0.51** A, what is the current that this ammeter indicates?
**275** A
